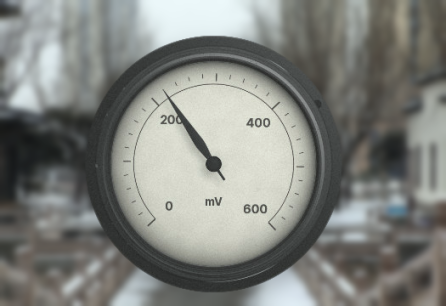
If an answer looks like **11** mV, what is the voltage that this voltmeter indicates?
**220** mV
